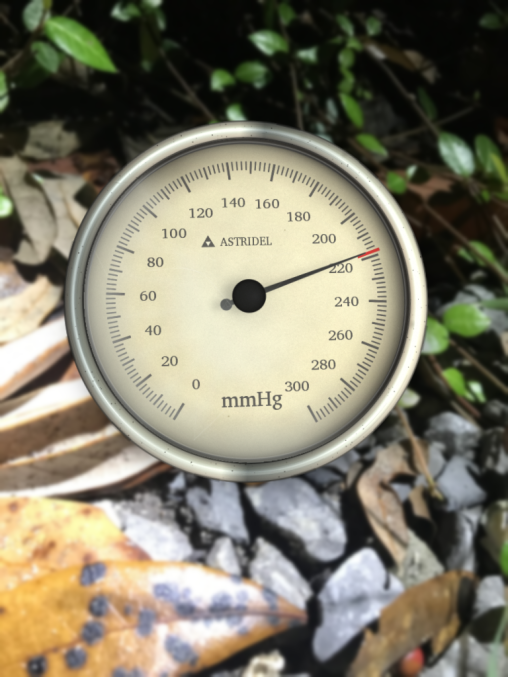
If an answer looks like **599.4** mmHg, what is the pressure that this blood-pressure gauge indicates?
**218** mmHg
